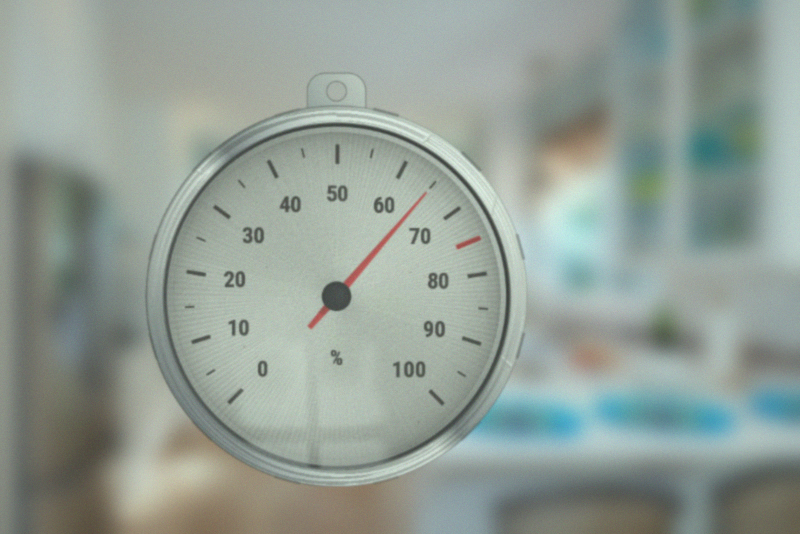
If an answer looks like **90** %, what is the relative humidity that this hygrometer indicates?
**65** %
